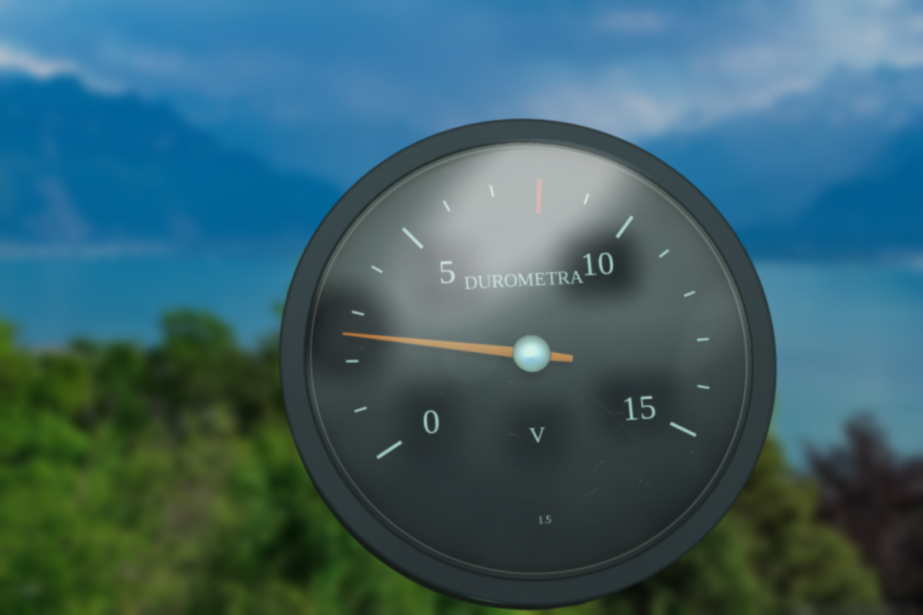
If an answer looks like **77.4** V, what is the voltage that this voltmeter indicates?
**2.5** V
